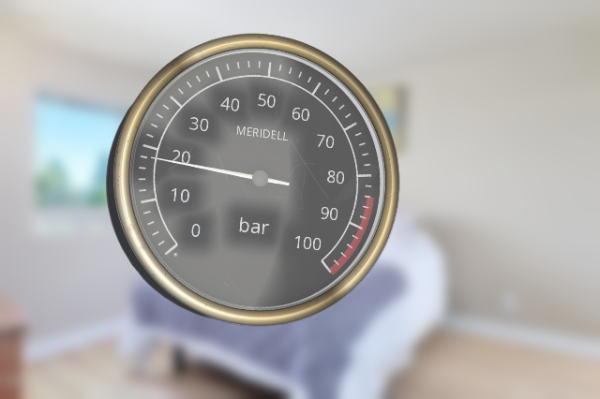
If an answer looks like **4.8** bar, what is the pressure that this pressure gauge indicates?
**18** bar
